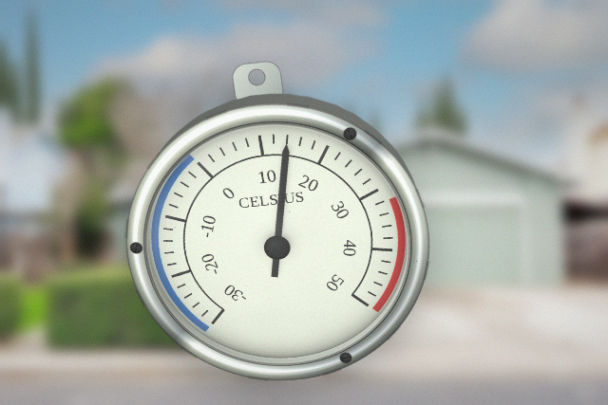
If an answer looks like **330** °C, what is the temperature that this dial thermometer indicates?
**14** °C
